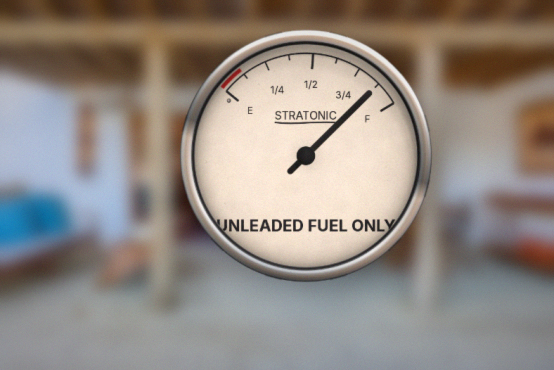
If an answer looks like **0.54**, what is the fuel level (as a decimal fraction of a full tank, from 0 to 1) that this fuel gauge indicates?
**0.875**
